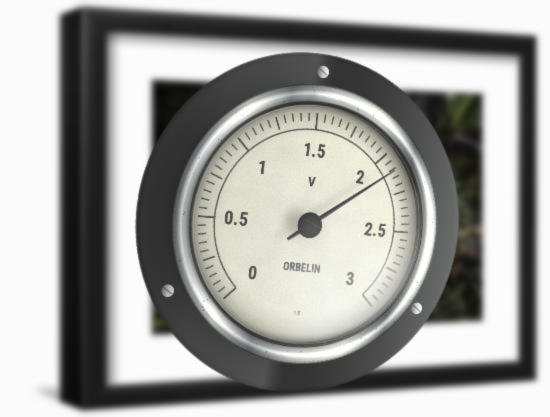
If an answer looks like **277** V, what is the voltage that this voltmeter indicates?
**2.1** V
